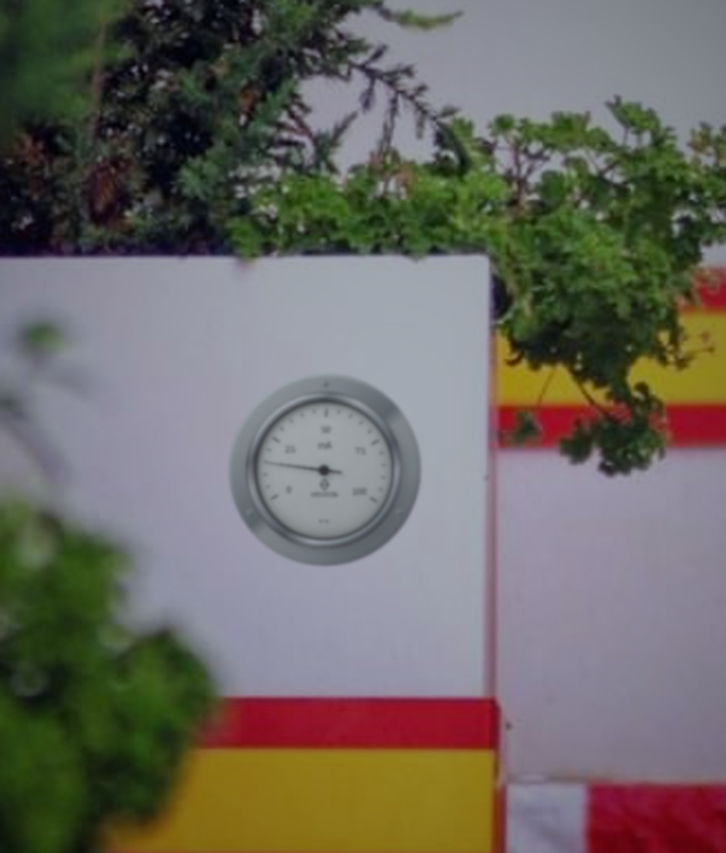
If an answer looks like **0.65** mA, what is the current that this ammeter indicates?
**15** mA
